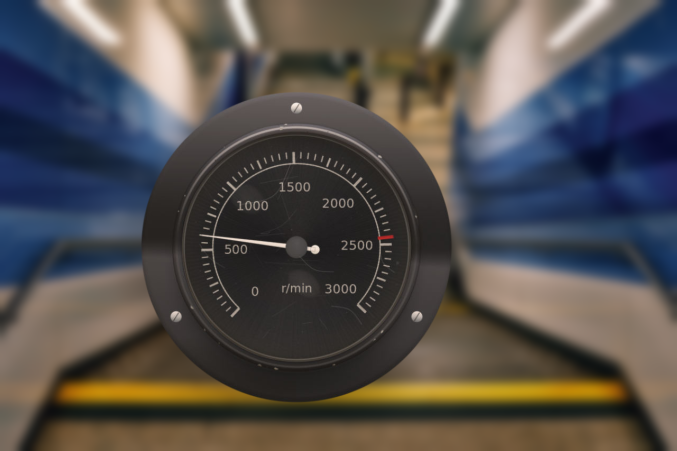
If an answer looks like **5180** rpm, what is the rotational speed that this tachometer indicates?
**600** rpm
